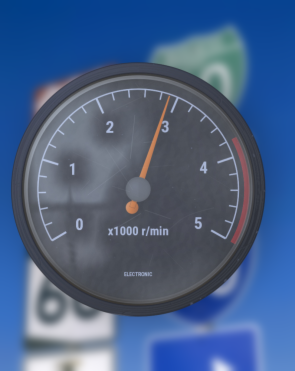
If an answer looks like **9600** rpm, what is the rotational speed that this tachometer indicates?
**2900** rpm
